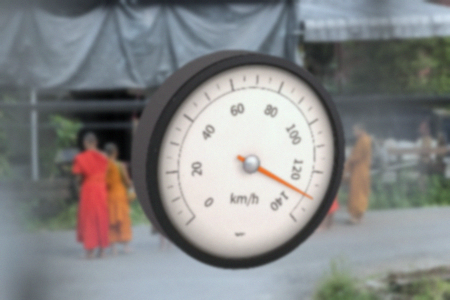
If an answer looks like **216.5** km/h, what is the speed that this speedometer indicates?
**130** km/h
